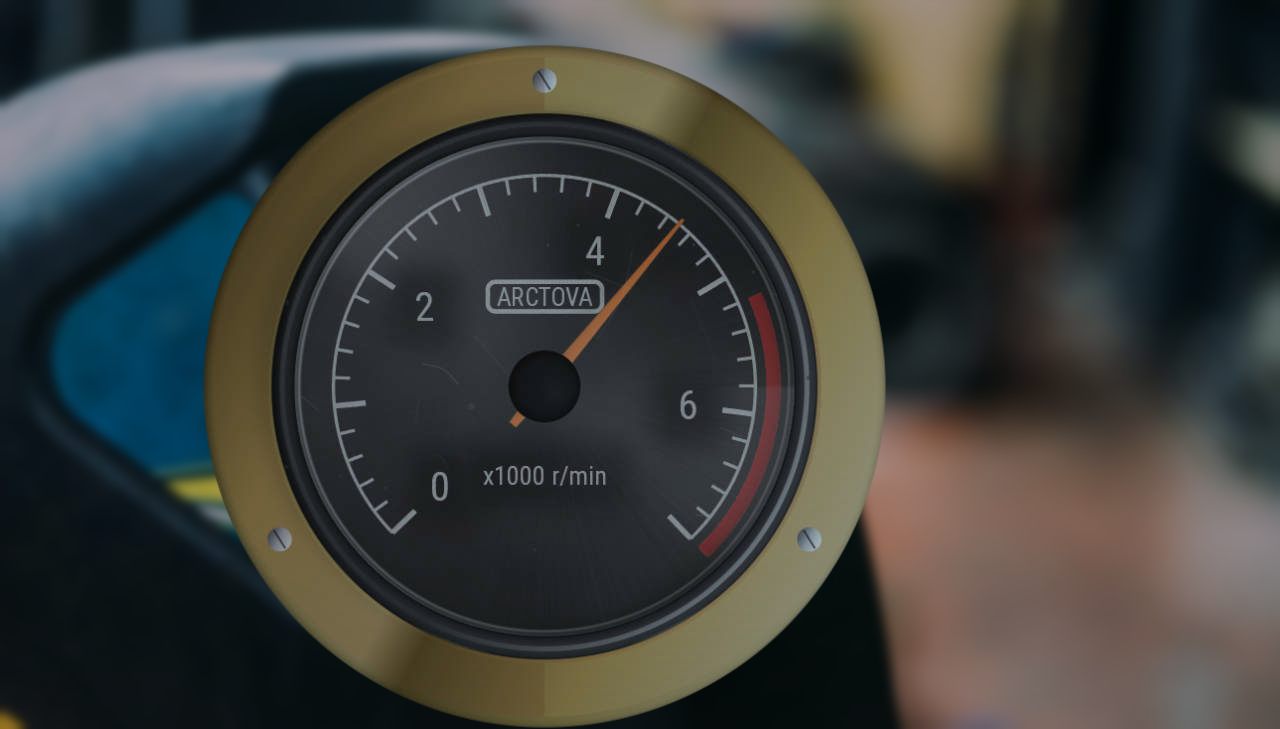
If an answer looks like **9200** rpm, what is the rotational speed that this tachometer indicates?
**4500** rpm
